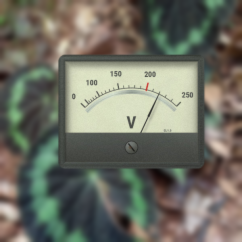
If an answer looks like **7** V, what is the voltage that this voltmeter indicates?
**220** V
